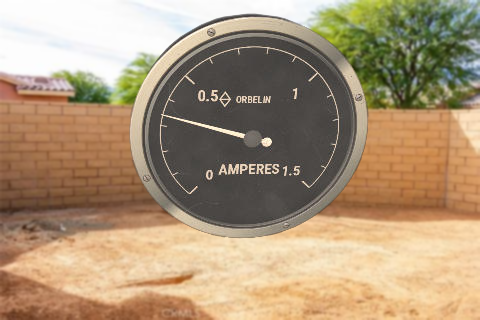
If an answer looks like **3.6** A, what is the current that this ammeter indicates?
**0.35** A
